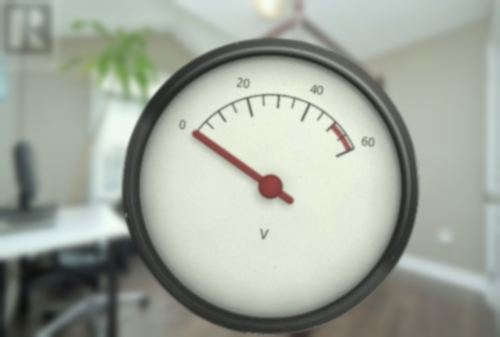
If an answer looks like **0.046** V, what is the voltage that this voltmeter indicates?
**0** V
